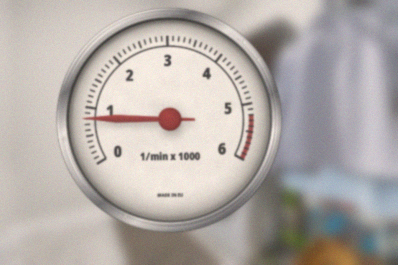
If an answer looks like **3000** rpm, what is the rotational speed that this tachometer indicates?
**800** rpm
